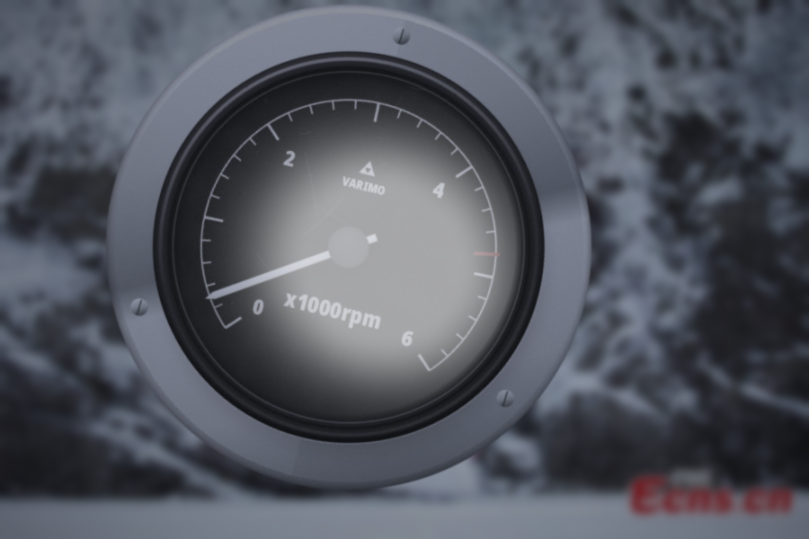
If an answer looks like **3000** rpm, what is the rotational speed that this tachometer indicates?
**300** rpm
